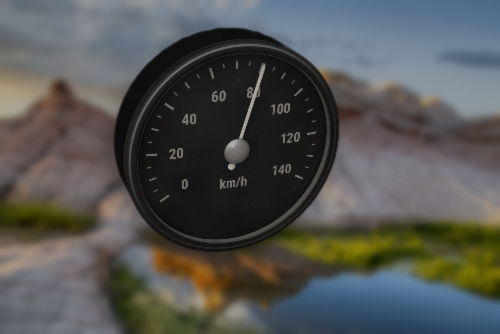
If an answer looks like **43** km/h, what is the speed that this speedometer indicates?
**80** km/h
